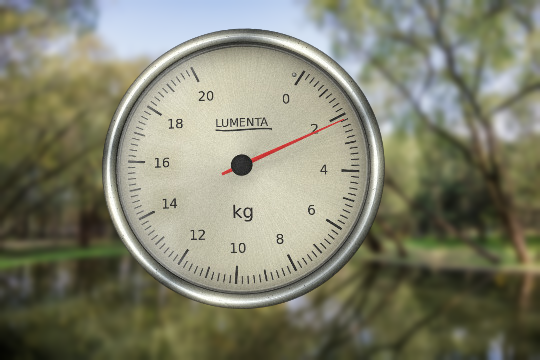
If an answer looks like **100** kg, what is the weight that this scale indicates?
**2.2** kg
